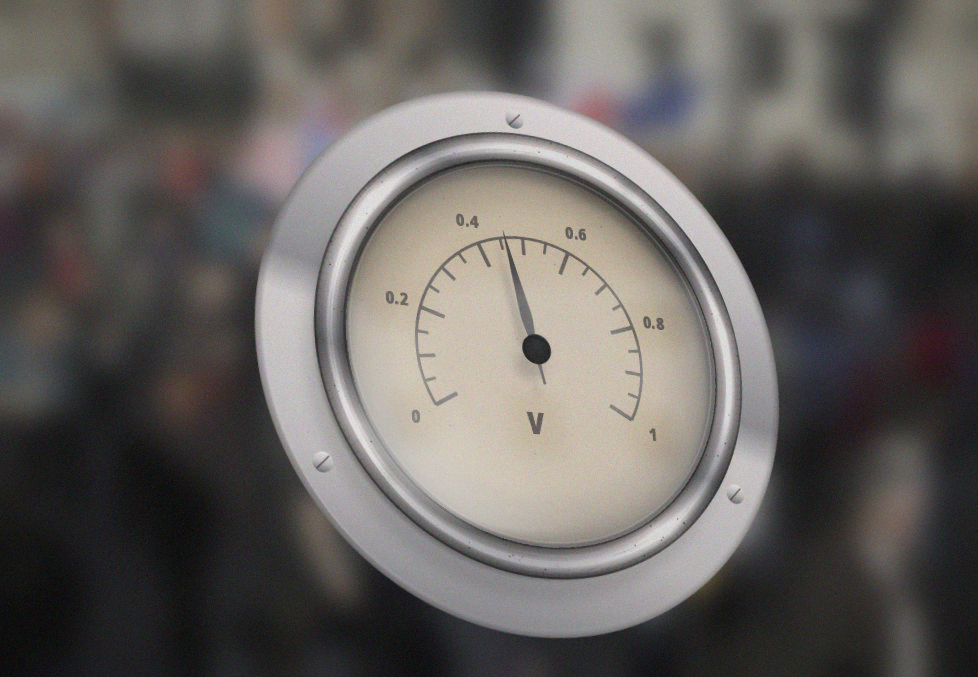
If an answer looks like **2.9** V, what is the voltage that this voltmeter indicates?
**0.45** V
